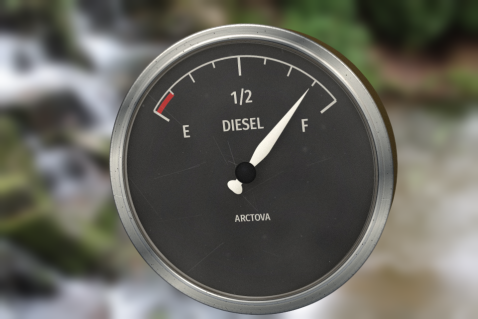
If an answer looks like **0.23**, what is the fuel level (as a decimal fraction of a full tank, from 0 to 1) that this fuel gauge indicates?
**0.875**
